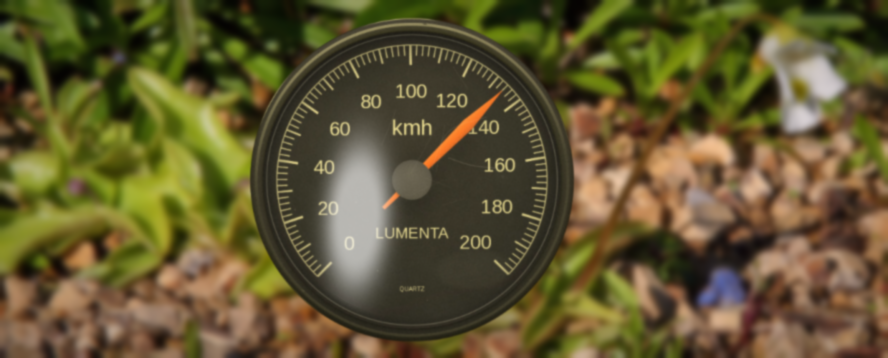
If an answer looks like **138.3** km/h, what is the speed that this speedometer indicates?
**134** km/h
